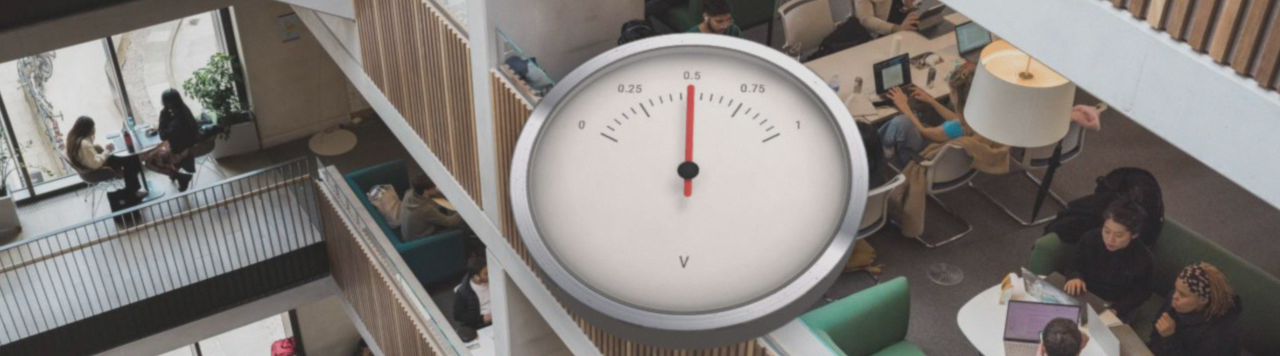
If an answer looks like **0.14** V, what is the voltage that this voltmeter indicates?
**0.5** V
